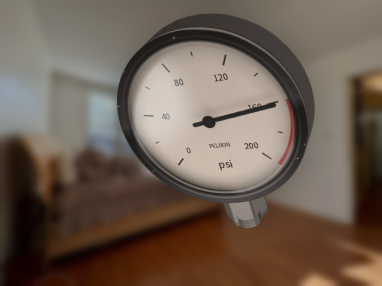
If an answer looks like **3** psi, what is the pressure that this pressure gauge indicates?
**160** psi
